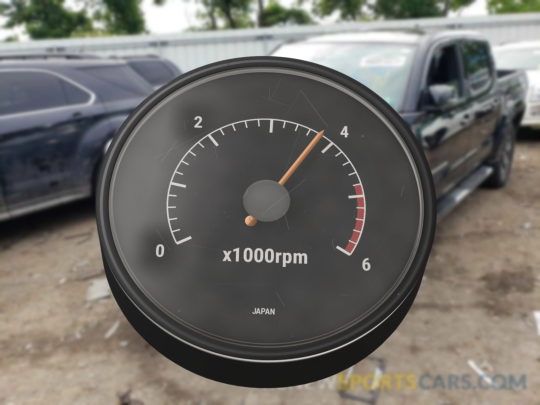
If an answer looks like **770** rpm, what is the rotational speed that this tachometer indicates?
**3800** rpm
